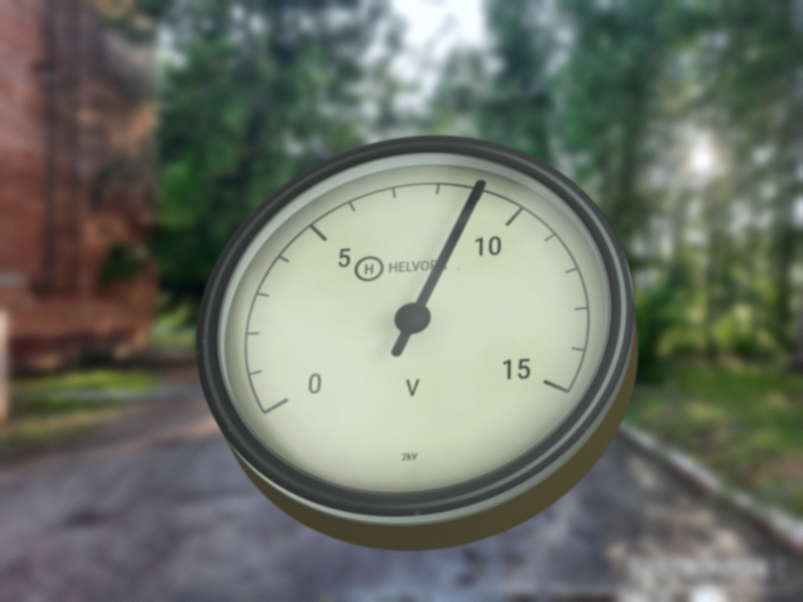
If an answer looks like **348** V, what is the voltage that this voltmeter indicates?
**9** V
